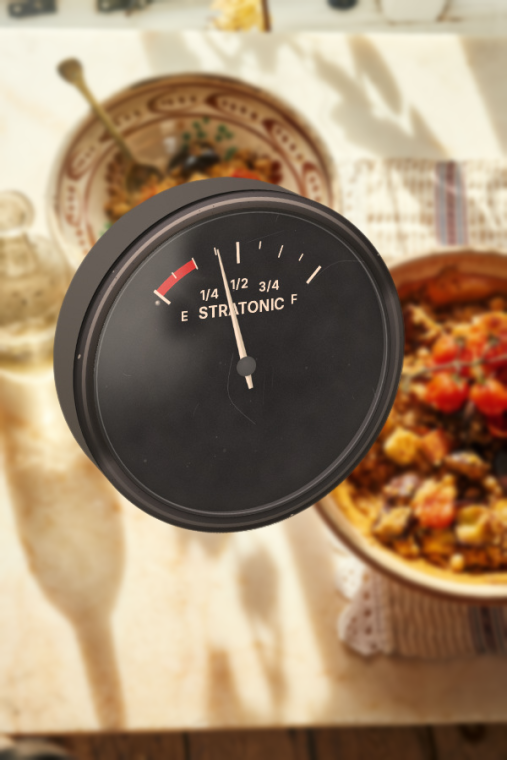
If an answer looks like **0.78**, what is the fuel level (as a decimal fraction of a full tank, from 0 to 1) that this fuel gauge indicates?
**0.375**
